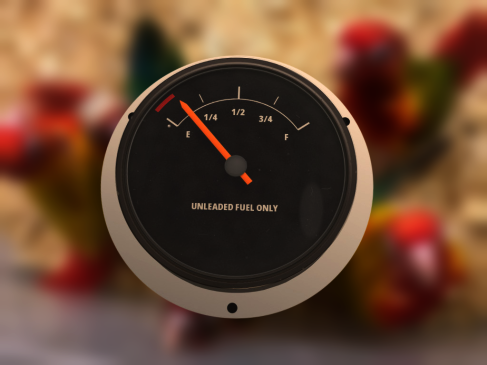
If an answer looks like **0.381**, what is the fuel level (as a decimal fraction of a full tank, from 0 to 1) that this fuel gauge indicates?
**0.125**
